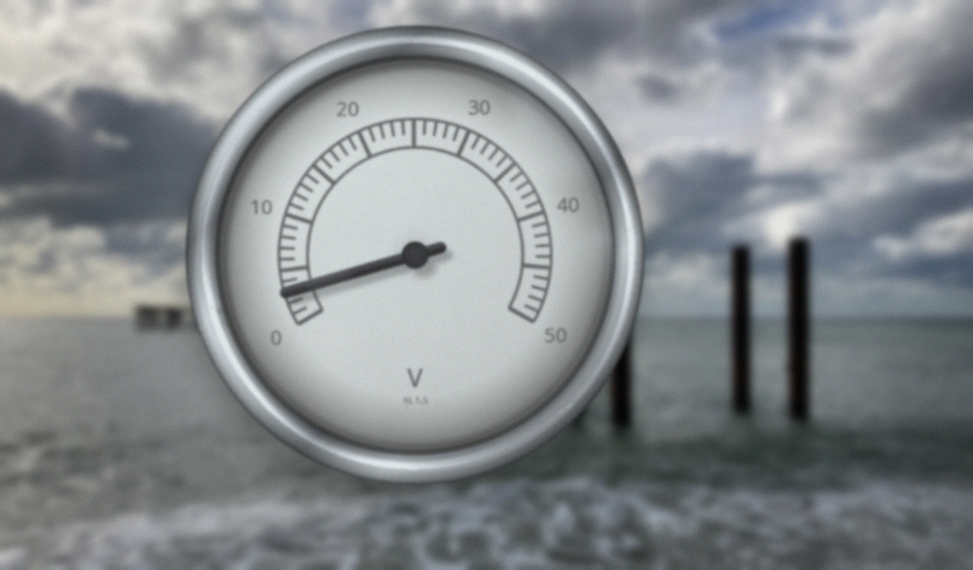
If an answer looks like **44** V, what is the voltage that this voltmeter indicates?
**3** V
